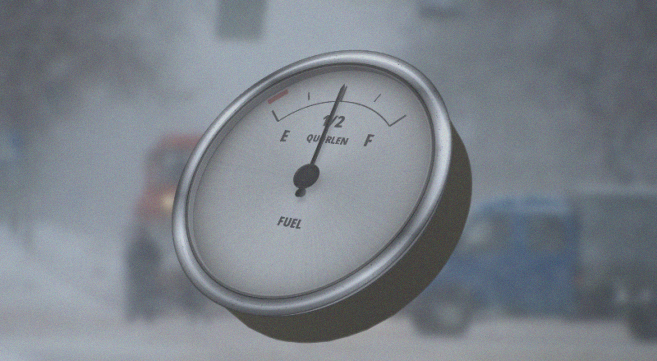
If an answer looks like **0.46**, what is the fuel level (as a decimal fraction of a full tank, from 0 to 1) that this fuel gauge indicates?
**0.5**
